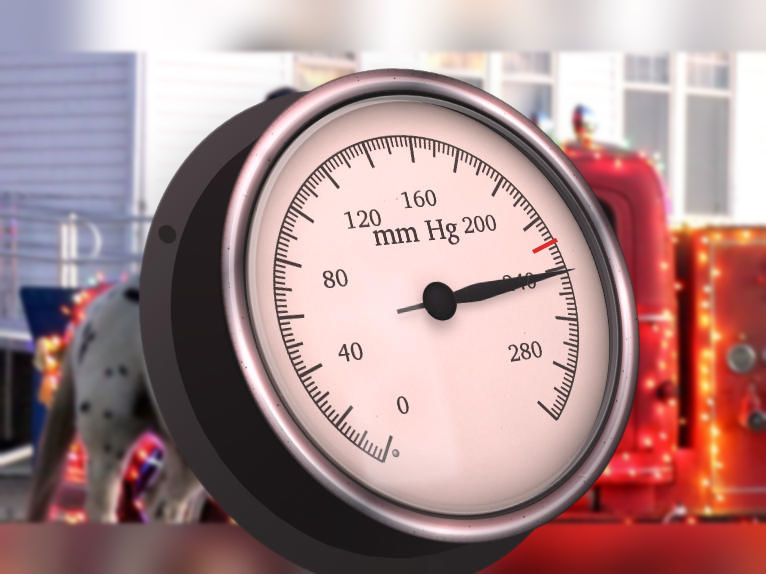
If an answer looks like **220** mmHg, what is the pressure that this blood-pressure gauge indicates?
**242** mmHg
